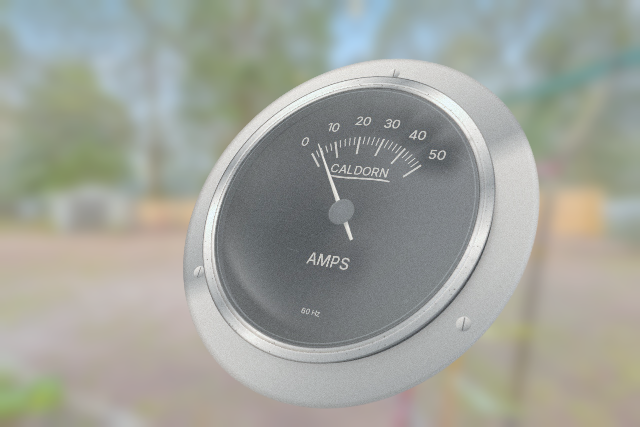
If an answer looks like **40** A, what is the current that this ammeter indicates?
**4** A
